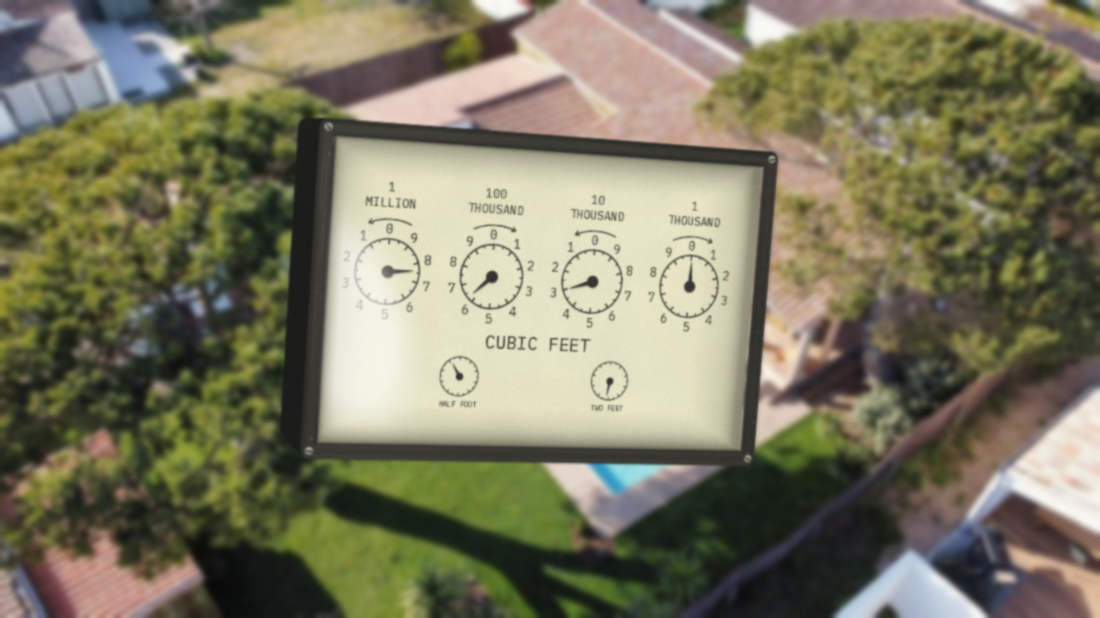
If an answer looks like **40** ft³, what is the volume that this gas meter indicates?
**763000** ft³
